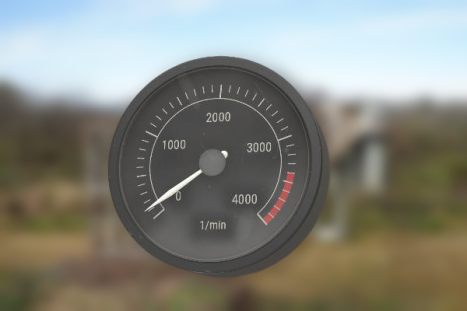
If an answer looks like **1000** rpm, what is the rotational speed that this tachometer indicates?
**100** rpm
